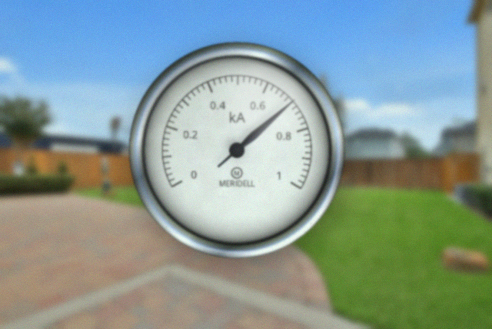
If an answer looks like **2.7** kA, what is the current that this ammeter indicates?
**0.7** kA
